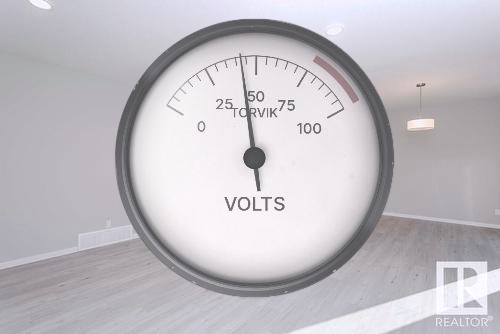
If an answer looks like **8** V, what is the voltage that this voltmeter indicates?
**42.5** V
